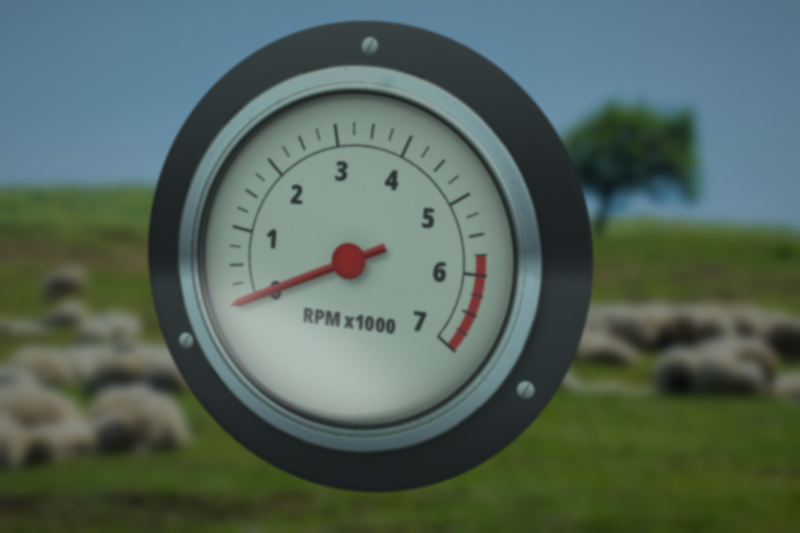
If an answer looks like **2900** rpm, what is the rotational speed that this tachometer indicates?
**0** rpm
